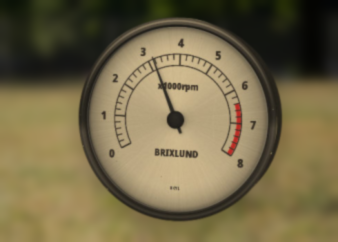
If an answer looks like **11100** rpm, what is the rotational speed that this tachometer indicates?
**3200** rpm
